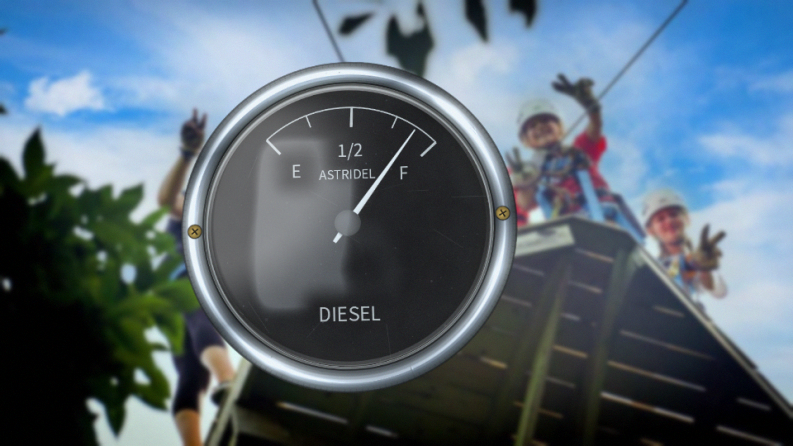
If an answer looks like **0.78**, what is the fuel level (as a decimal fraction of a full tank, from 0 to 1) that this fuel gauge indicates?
**0.875**
